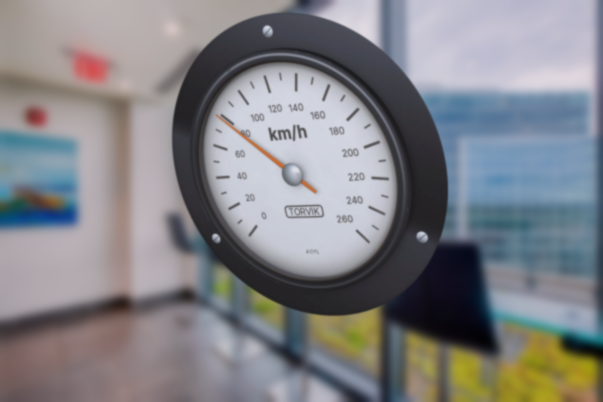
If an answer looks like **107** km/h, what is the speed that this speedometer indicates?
**80** km/h
